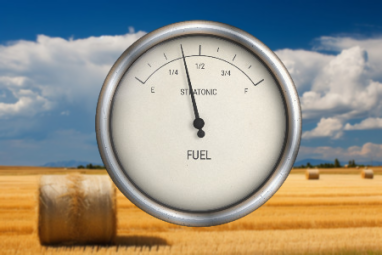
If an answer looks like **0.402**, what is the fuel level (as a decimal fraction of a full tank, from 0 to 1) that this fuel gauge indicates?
**0.375**
